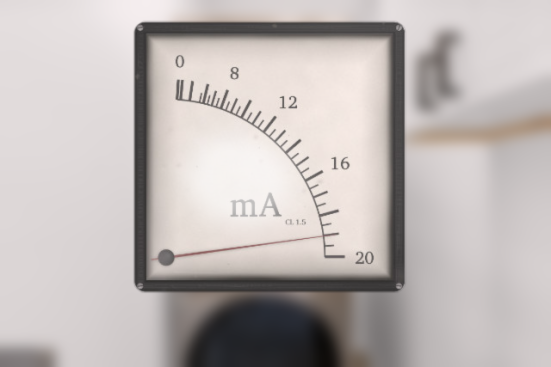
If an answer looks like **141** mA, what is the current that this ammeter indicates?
**19** mA
